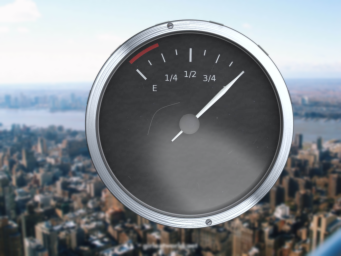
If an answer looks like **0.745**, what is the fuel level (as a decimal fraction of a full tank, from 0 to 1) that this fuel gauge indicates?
**1**
